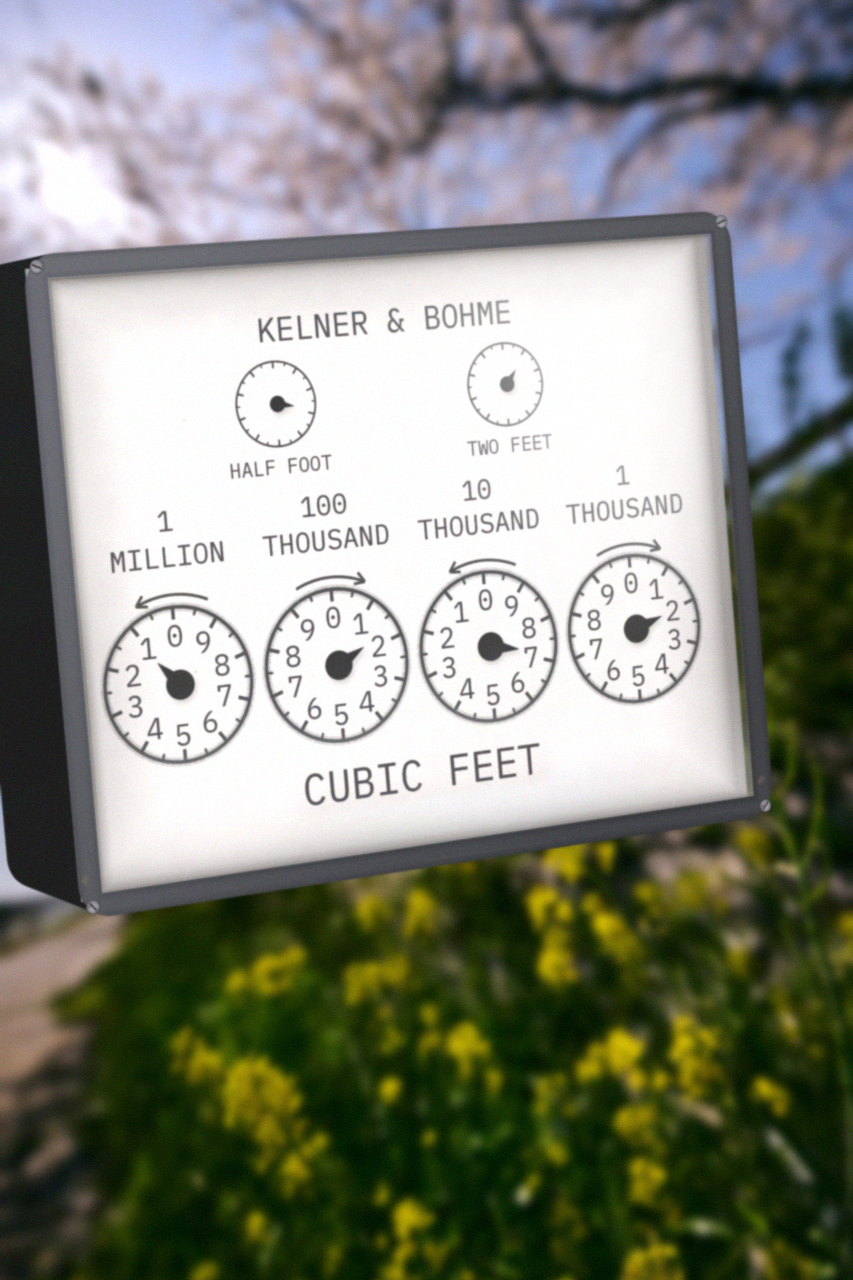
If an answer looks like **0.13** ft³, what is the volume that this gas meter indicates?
**117200** ft³
